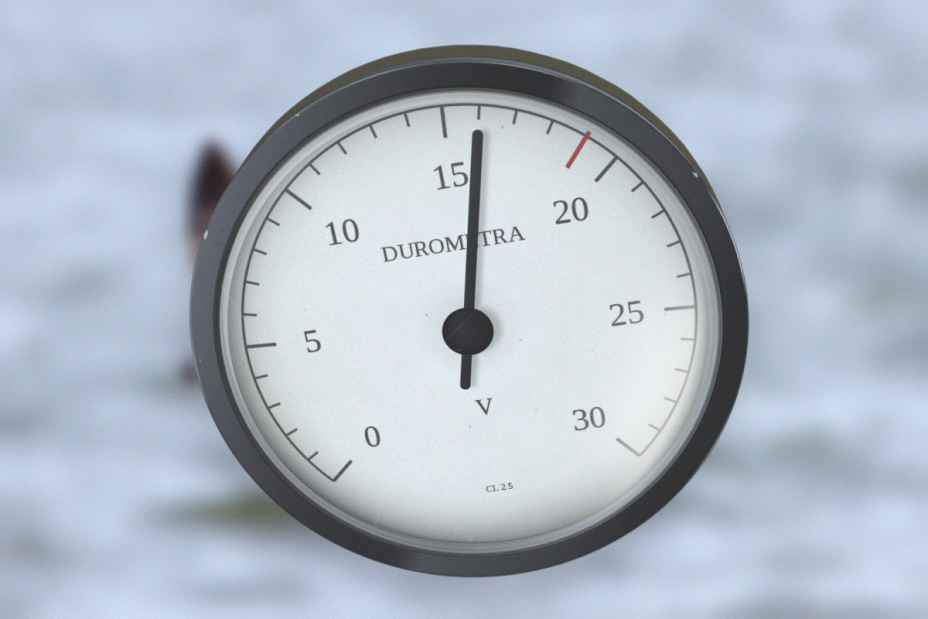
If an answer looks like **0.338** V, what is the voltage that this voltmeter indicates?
**16** V
